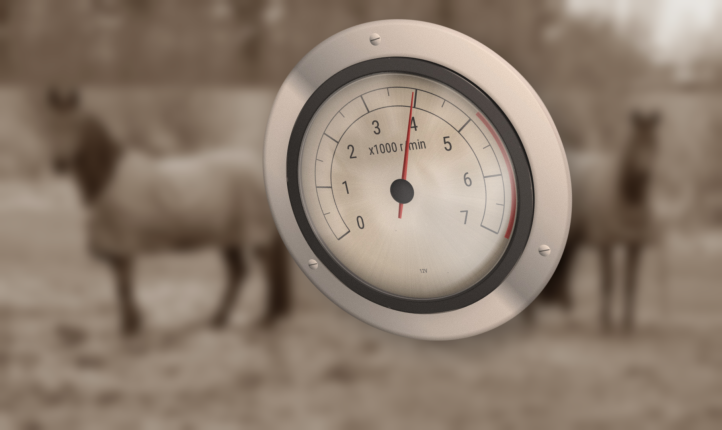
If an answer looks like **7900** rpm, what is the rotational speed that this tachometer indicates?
**4000** rpm
